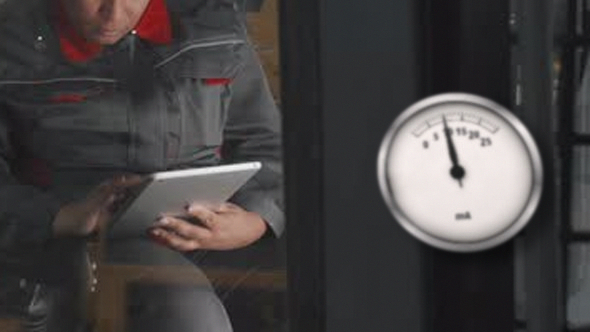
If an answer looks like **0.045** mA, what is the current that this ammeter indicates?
**10** mA
